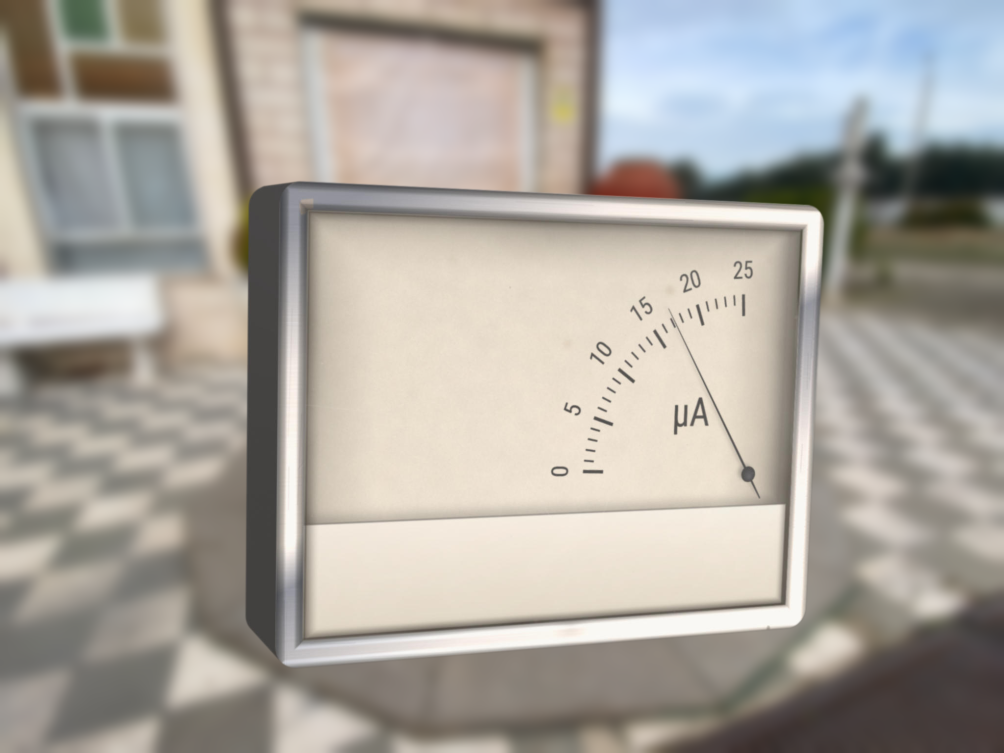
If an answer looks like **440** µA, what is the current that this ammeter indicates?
**17** µA
